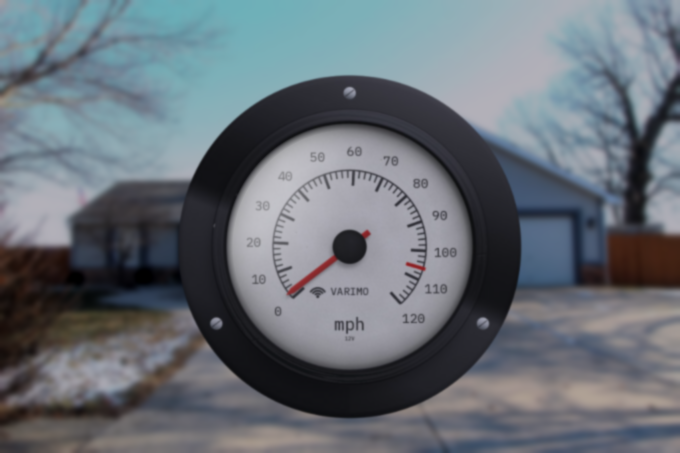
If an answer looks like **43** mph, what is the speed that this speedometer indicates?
**2** mph
